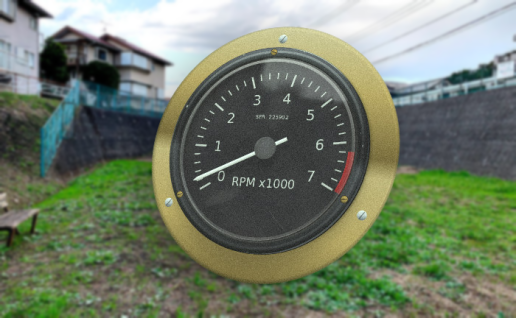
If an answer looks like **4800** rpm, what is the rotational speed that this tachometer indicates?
**200** rpm
